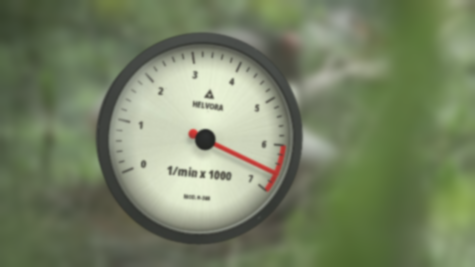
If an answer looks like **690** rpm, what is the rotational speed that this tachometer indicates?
**6600** rpm
